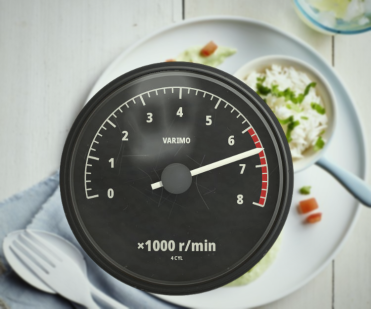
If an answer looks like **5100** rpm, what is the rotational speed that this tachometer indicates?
**6600** rpm
